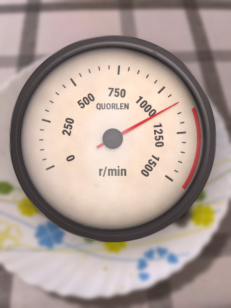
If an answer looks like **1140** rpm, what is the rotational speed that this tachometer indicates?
**1100** rpm
